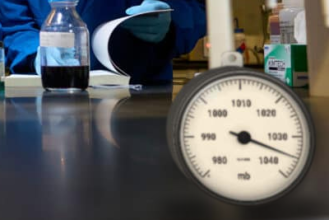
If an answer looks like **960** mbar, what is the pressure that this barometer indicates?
**1035** mbar
